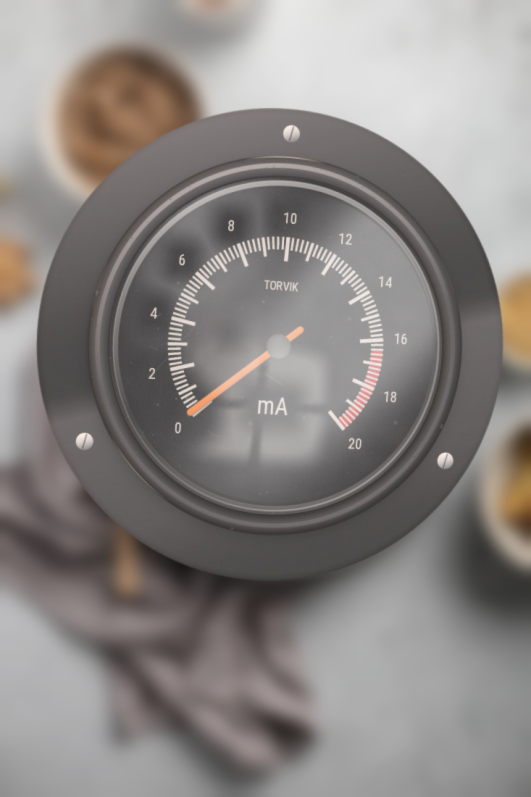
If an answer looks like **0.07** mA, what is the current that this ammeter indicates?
**0.2** mA
